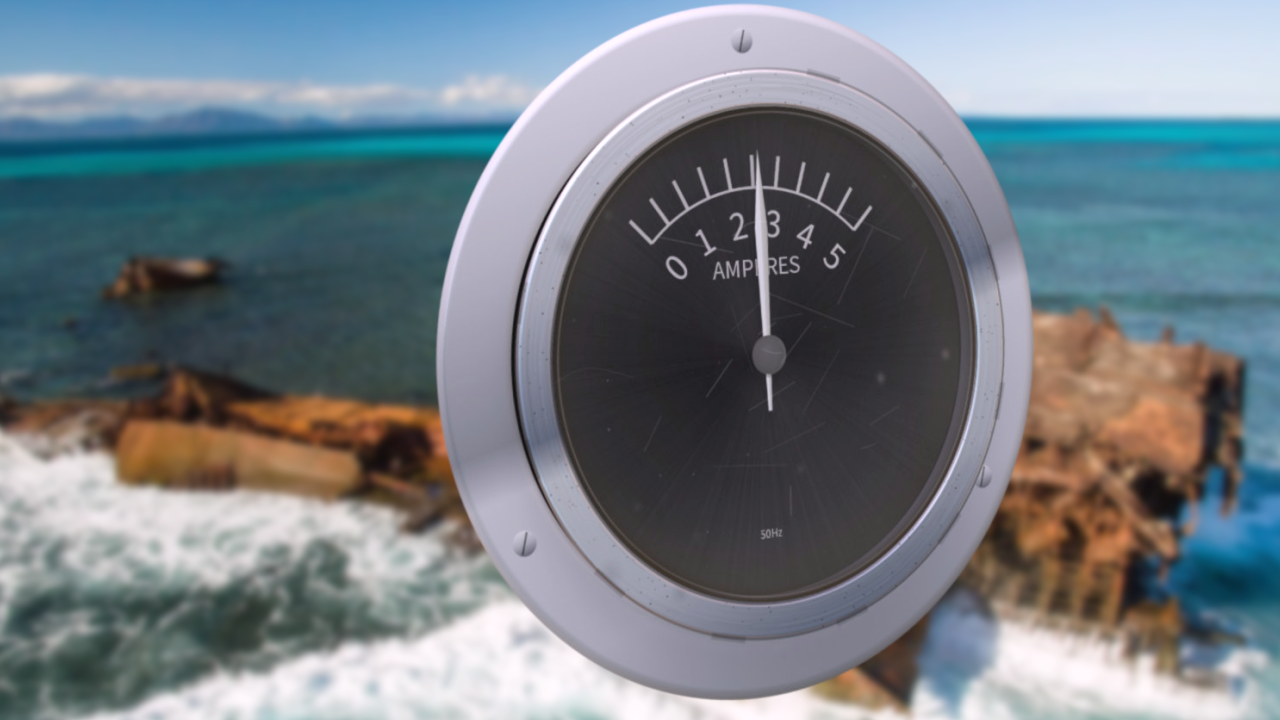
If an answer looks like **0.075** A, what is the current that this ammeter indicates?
**2.5** A
